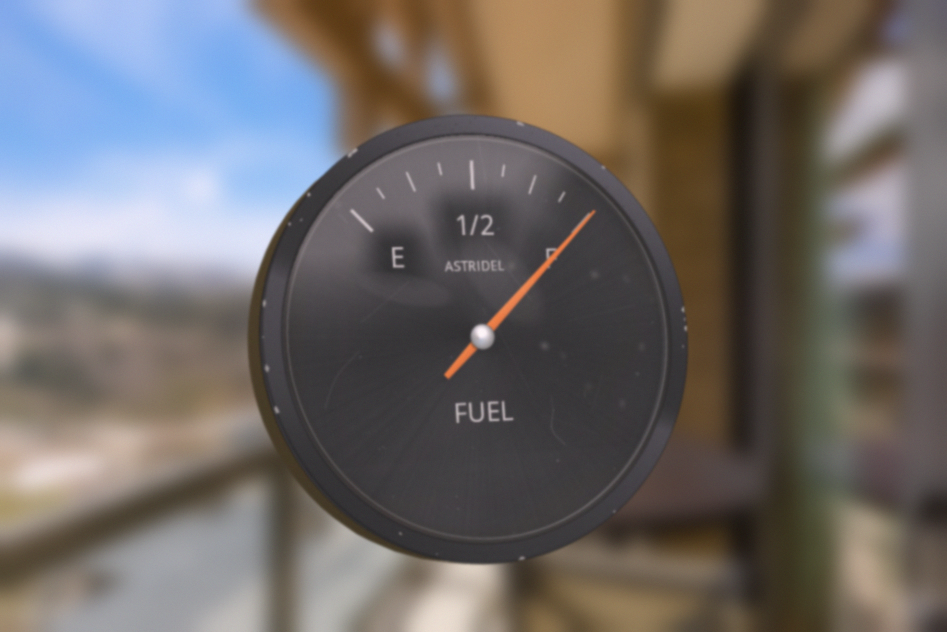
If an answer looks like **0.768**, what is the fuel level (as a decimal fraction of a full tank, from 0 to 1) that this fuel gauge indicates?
**1**
